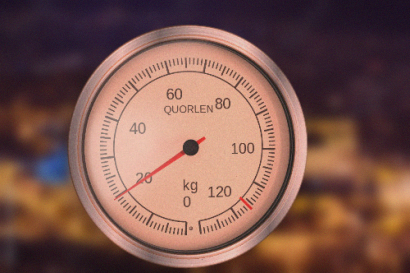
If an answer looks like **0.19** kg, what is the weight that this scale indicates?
**20** kg
